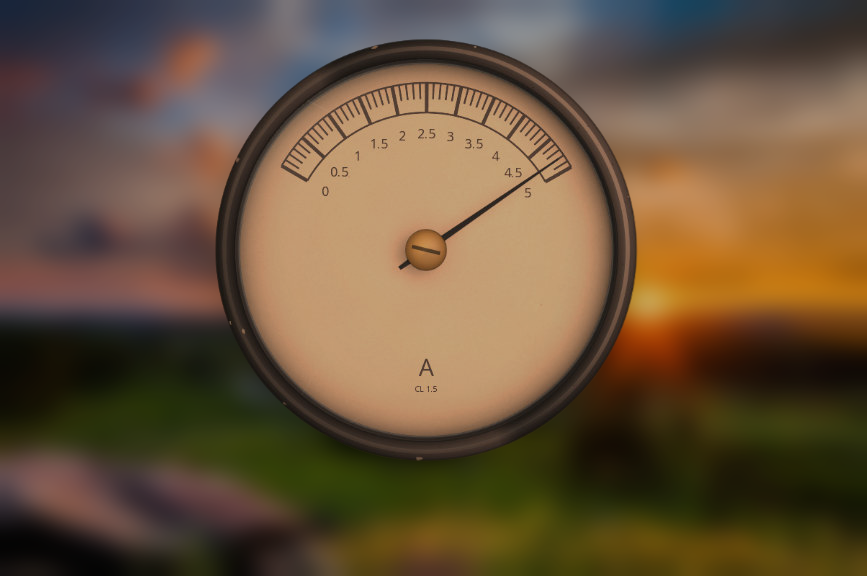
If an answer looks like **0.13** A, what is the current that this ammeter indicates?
**4.8** A
